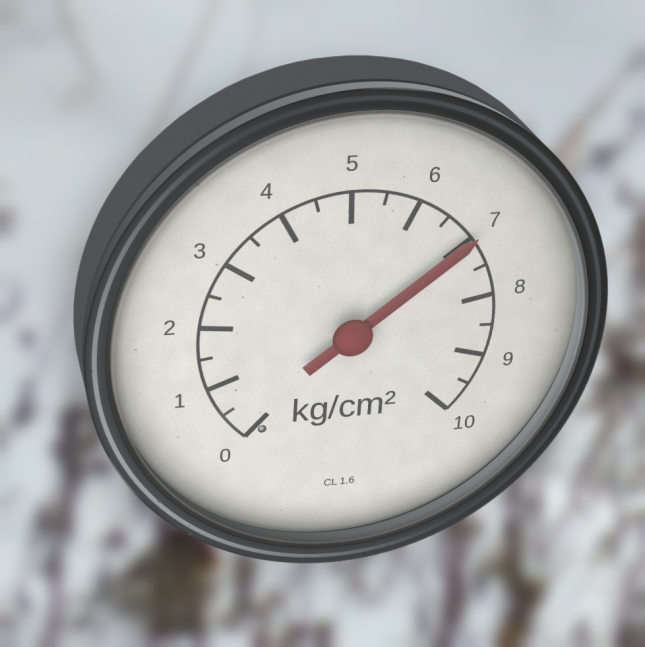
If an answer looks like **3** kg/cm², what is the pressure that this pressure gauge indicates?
**7** kg/cm²
